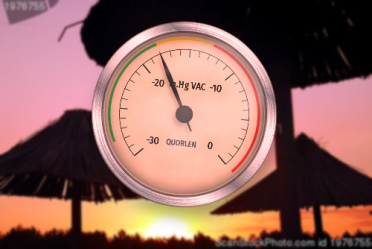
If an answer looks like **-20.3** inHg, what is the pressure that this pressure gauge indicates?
**-18** inHg
